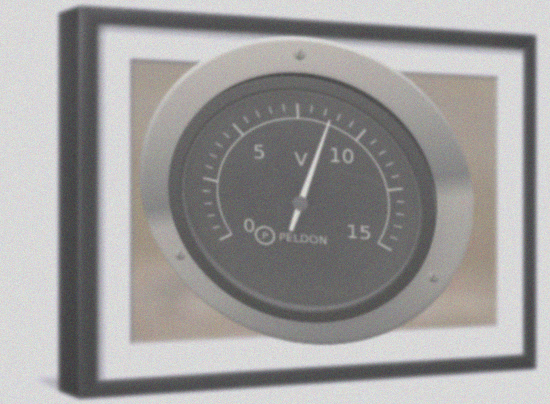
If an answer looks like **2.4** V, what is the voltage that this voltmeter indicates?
**8.75** V
